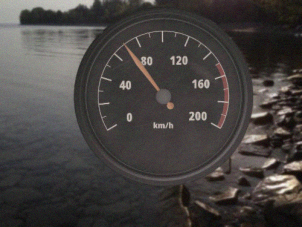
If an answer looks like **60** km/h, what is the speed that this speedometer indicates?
**70** km/h
